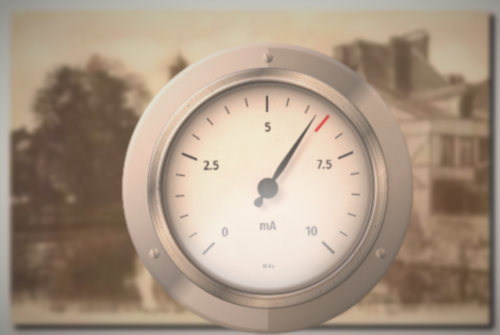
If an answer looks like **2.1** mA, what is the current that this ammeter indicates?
**6.25** mA
